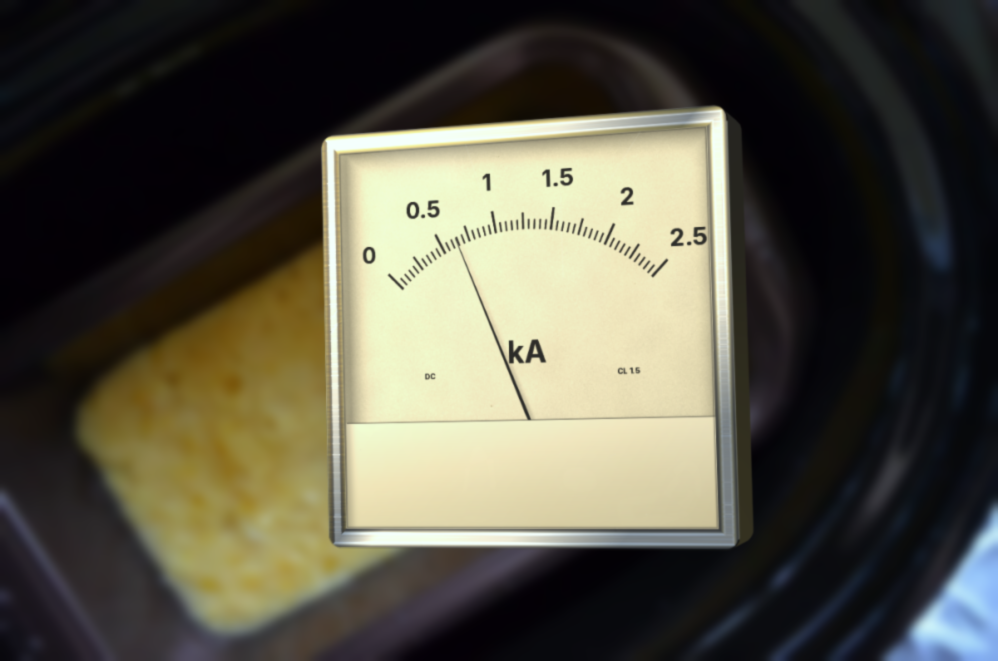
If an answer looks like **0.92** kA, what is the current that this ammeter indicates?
**0.65** kA
